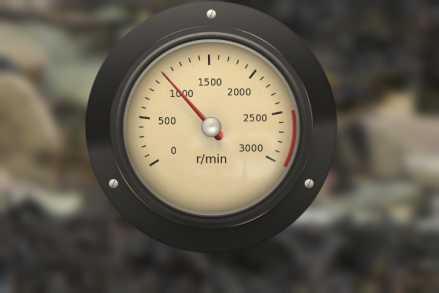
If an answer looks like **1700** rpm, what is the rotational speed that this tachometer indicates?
**1000** rpm
